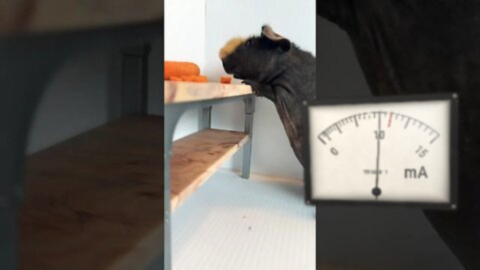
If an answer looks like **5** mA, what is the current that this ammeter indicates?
**10** mA
